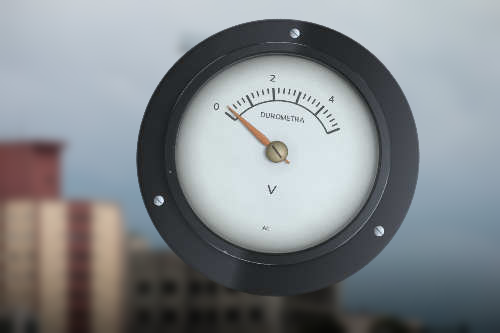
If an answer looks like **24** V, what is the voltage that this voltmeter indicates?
**0.2** V
